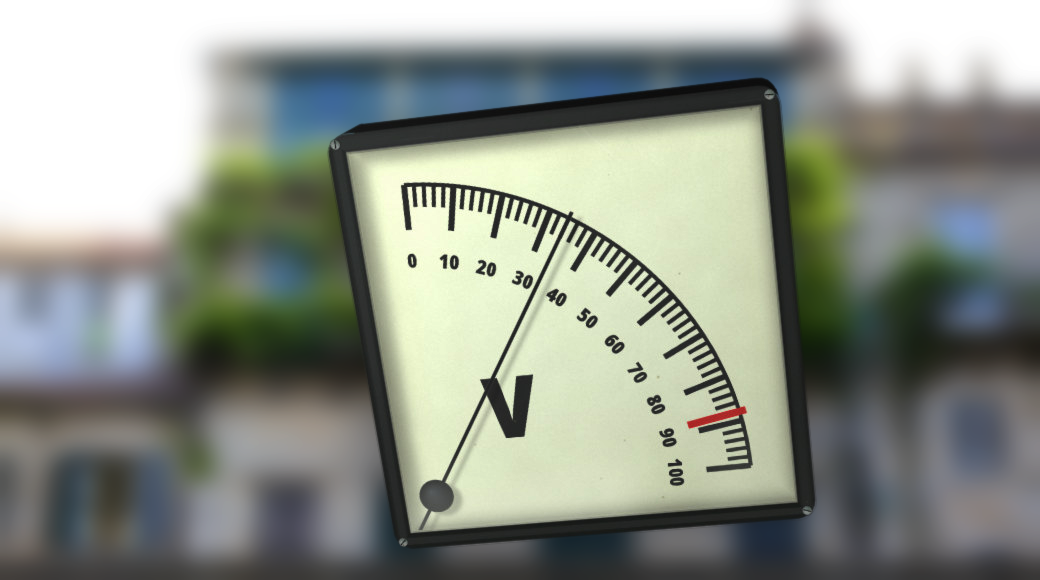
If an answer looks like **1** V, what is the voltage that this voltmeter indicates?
**34** V
